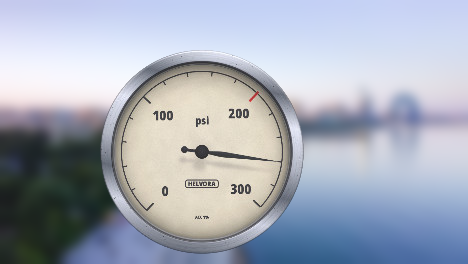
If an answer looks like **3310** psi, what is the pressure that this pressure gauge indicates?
**260** psi
